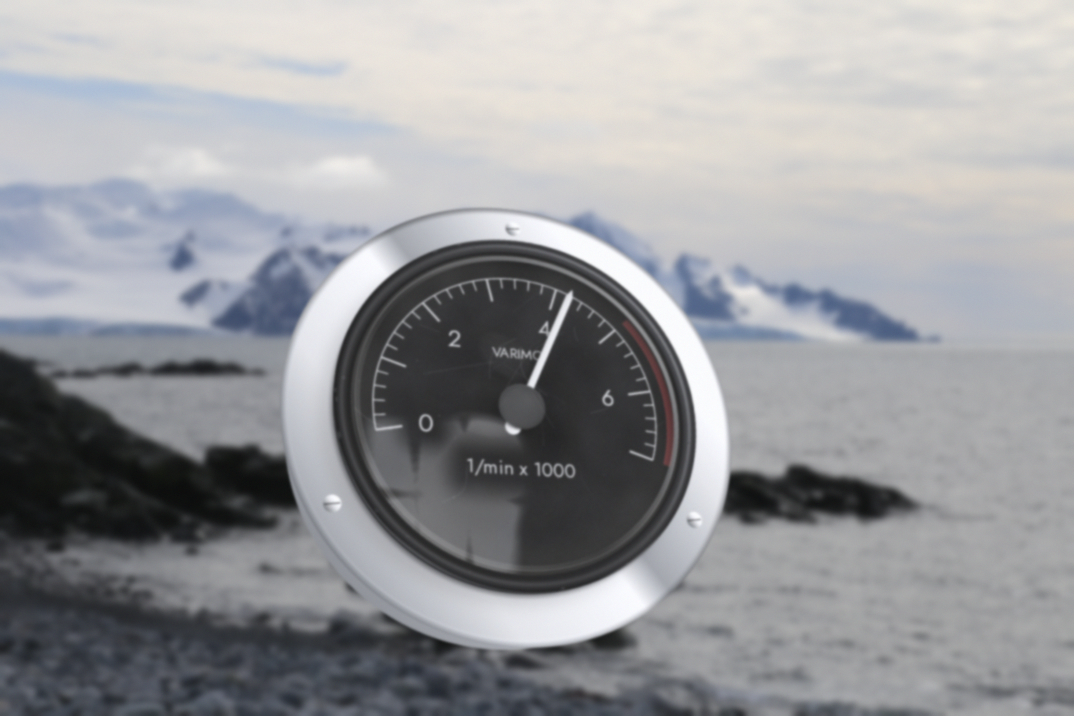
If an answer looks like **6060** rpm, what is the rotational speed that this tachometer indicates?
**4200** rpm
